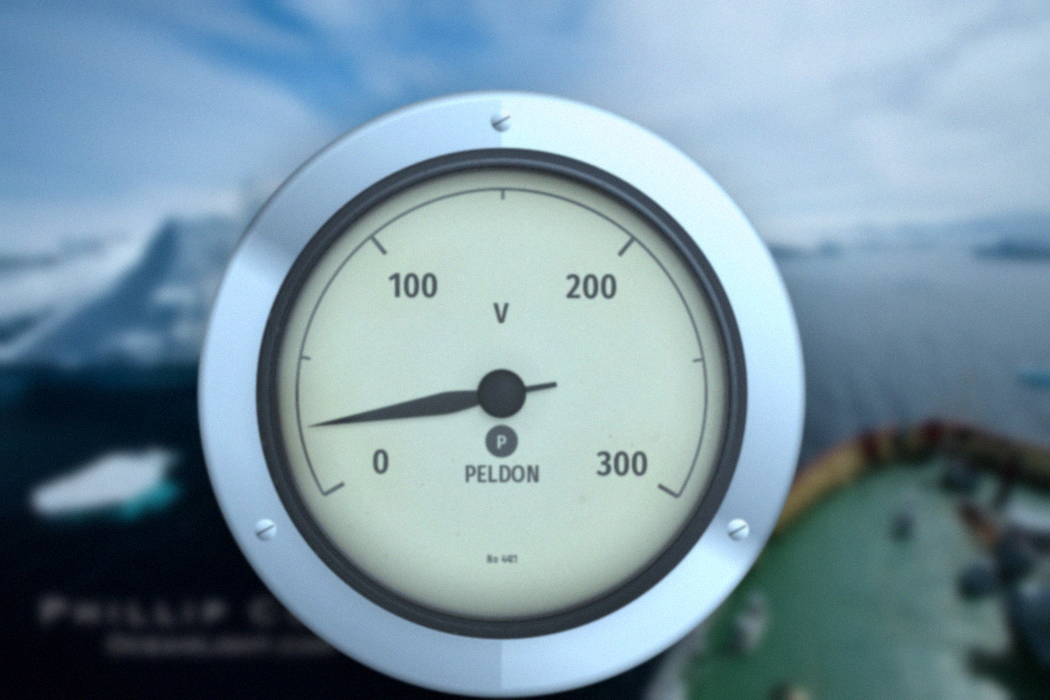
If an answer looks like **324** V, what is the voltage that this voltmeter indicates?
**25** V
